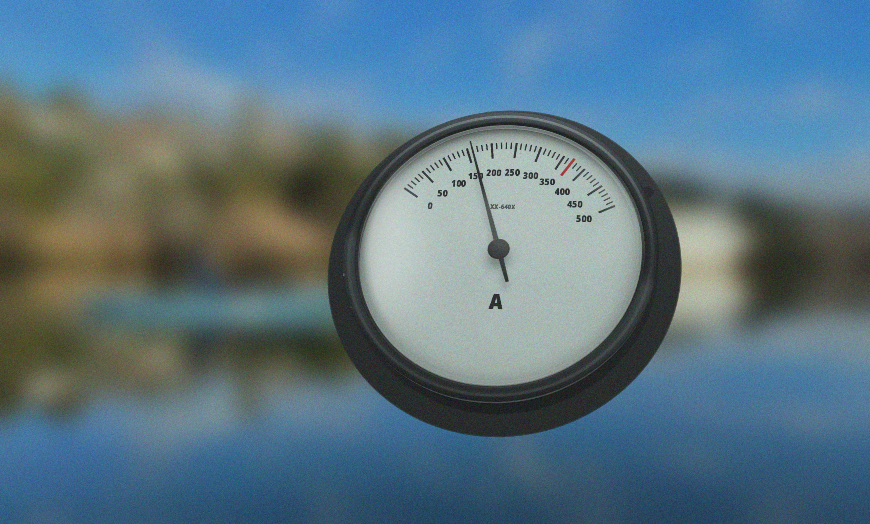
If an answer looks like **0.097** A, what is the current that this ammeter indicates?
**160** A
